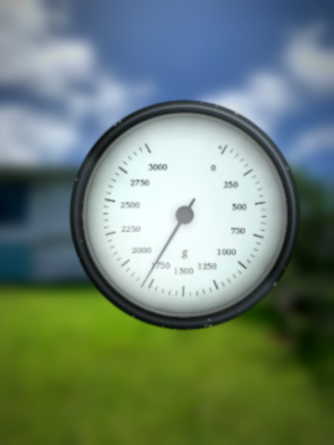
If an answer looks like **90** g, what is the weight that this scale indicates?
**1800** g
